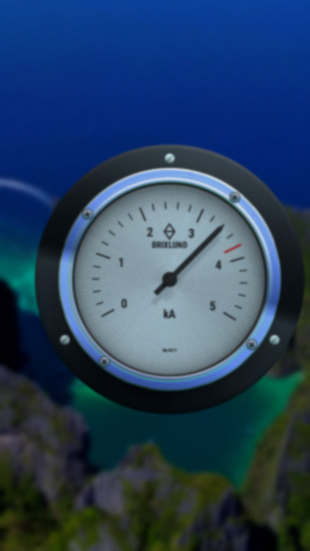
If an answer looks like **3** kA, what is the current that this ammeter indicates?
**3.4** kA
